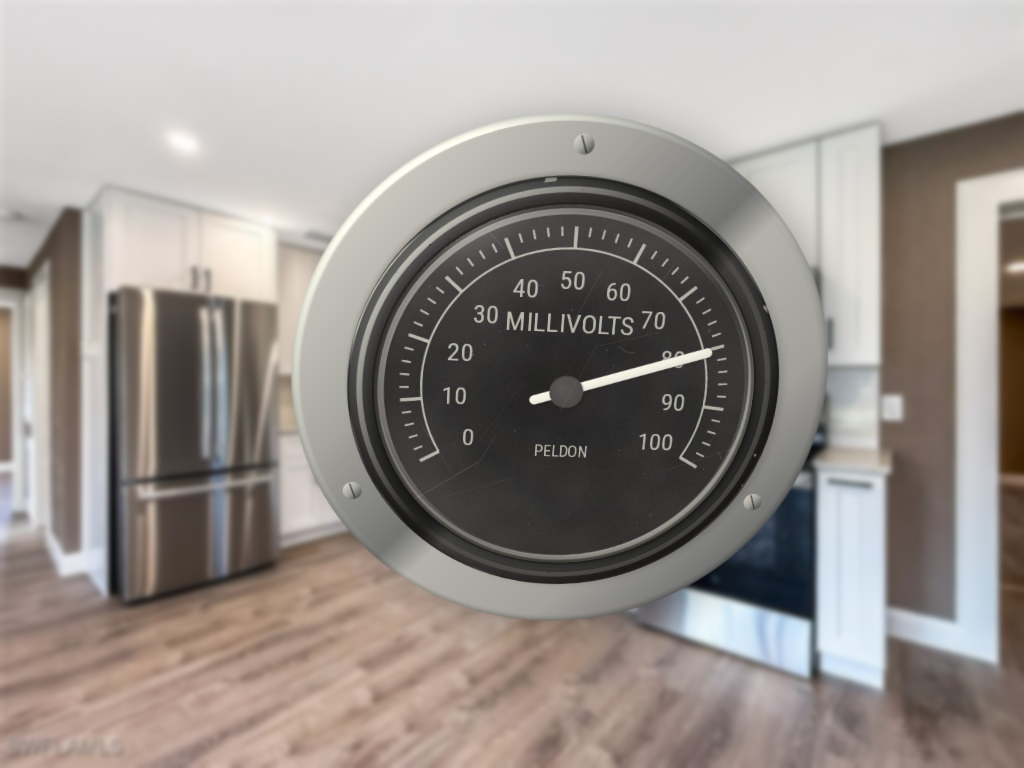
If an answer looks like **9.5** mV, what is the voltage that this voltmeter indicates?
**80** mV
